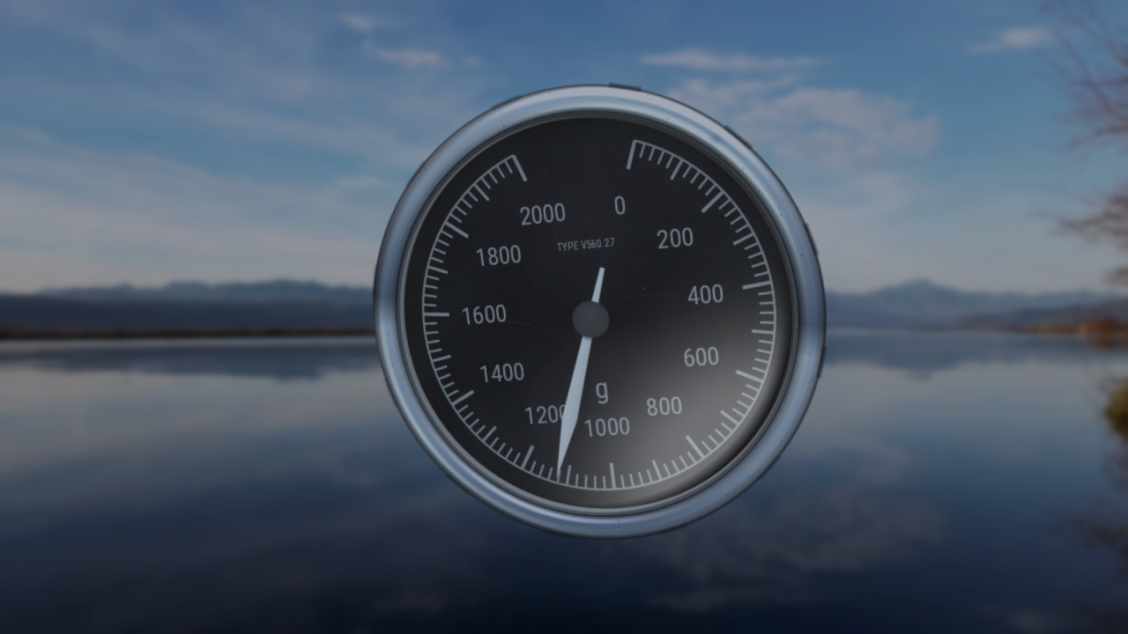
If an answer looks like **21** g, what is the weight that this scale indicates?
**1120** g
